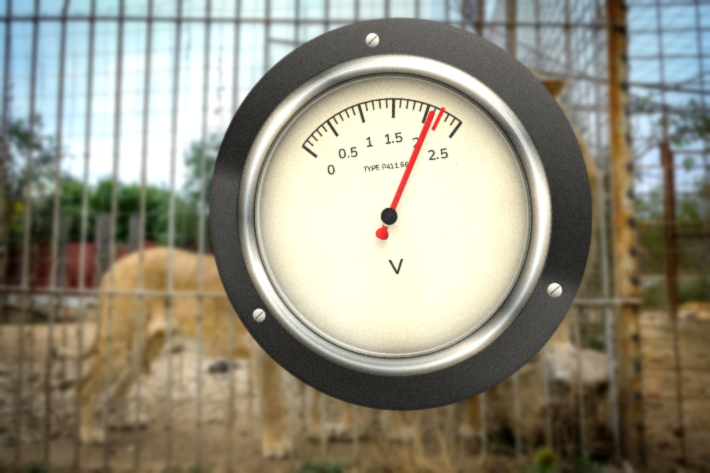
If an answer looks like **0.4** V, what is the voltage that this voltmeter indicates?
**2.1** V
